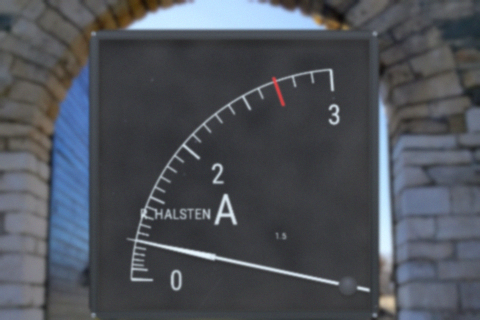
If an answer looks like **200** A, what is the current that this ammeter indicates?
**1** A
